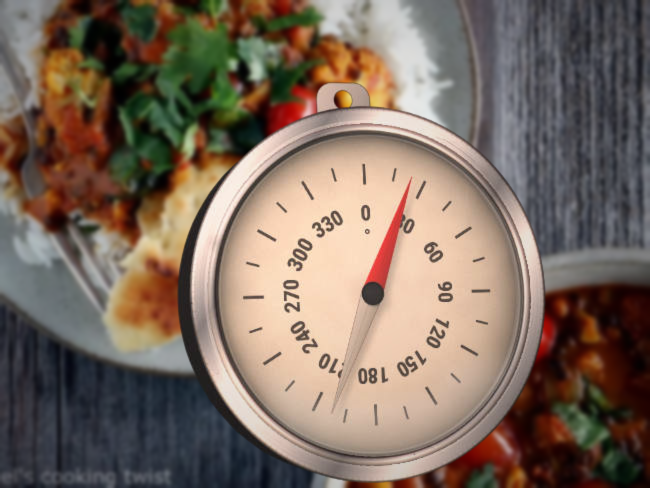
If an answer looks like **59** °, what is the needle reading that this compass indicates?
**22.5** °
